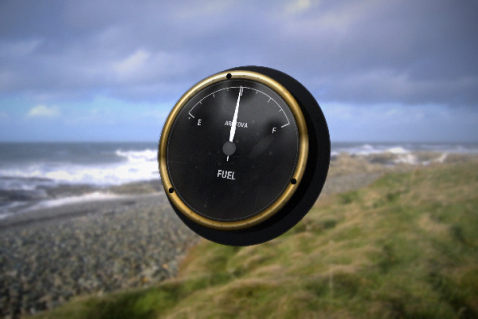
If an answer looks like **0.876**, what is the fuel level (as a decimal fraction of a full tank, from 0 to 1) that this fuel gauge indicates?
**0.5**
